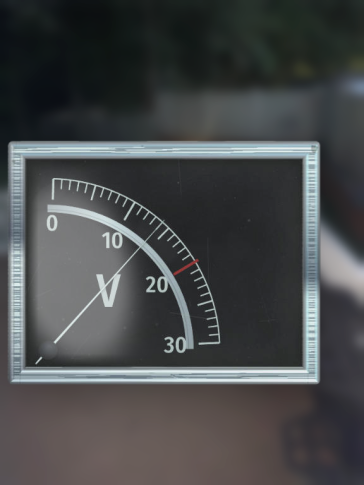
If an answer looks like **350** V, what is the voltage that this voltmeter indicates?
**14** V
